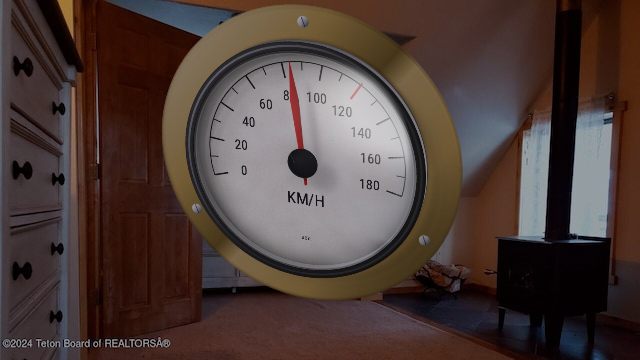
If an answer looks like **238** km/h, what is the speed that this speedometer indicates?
**85** km/h
